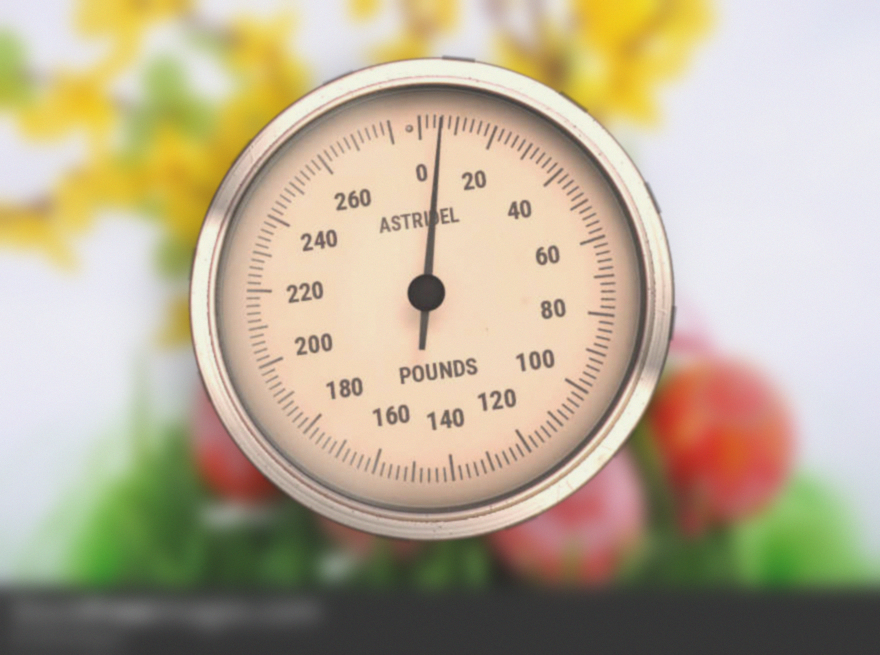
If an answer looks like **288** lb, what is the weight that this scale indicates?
**6** lb
